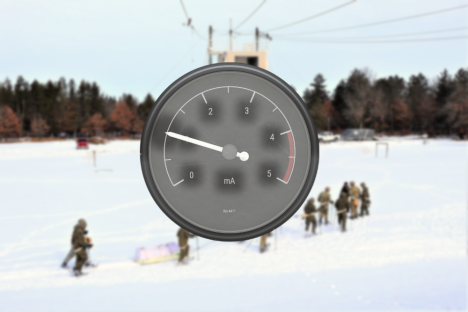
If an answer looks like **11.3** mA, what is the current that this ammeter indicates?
**1** mA
